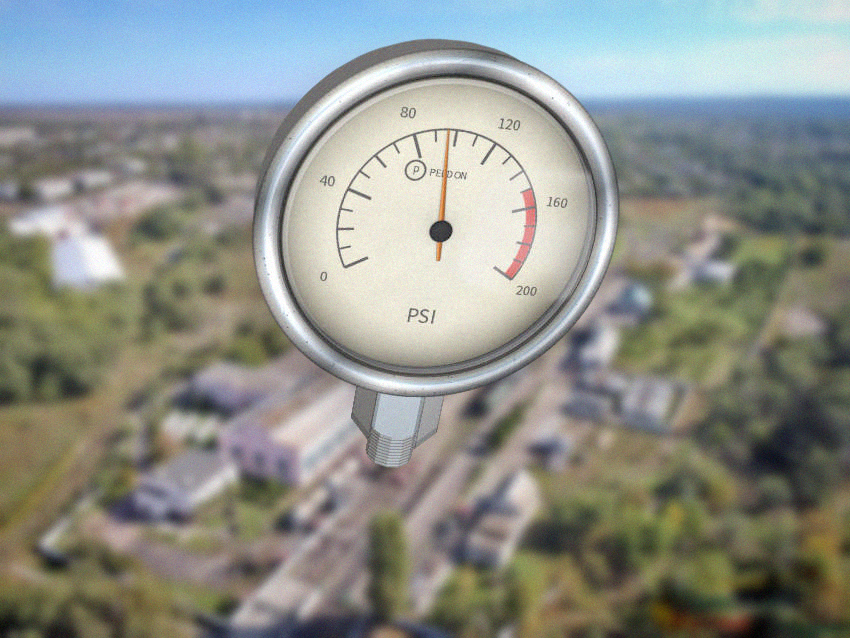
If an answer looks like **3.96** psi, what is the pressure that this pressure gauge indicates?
**95** psi
